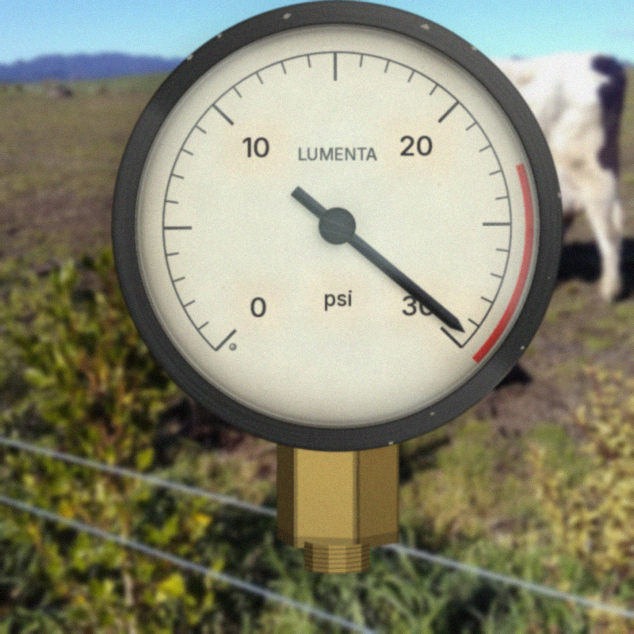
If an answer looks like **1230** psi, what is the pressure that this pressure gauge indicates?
**29.5** psi
